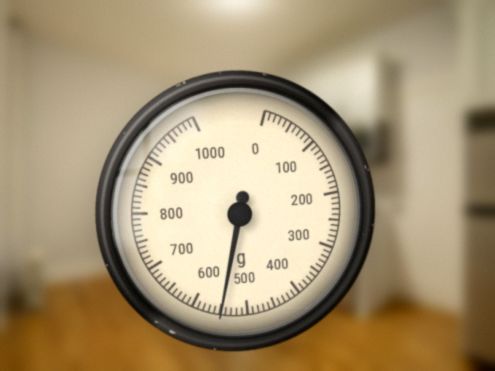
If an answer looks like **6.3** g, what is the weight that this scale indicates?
**550** g
